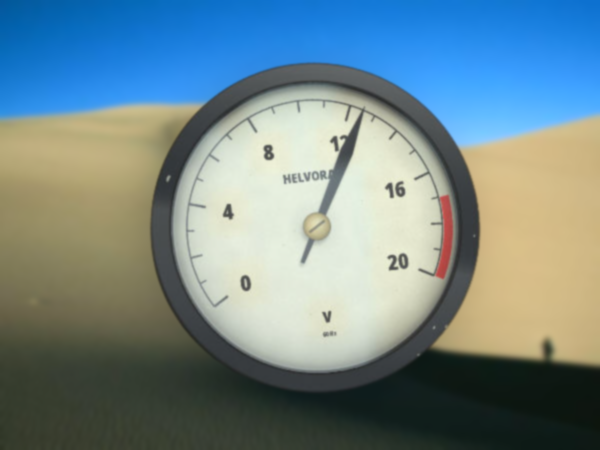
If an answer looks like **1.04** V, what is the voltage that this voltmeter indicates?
**12.5** V
